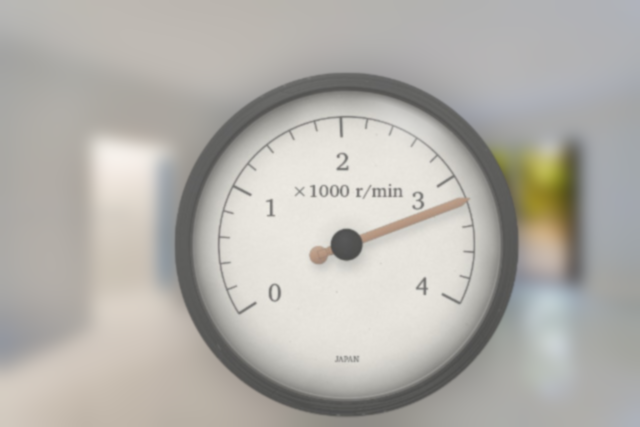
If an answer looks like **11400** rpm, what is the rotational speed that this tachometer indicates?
**3200** rpm
